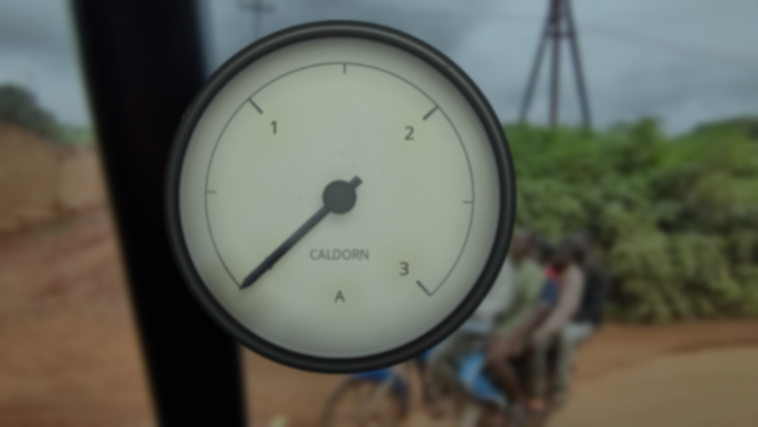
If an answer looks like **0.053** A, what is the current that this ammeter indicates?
**0** A
